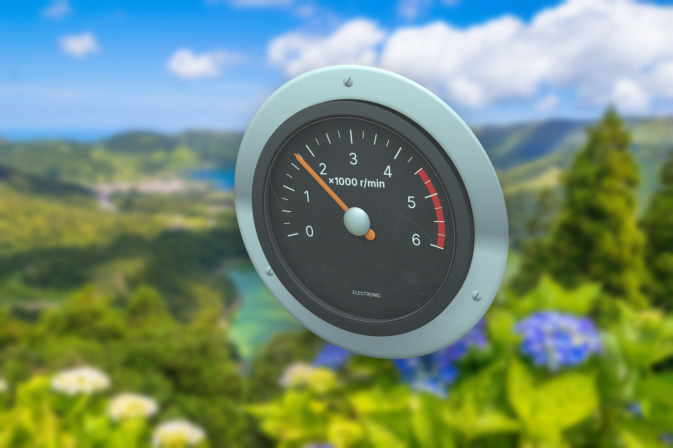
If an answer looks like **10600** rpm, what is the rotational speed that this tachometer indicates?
**1750** rpm
